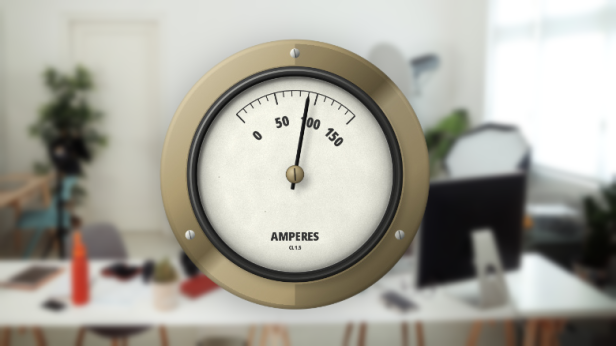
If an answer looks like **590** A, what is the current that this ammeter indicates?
**90** A
